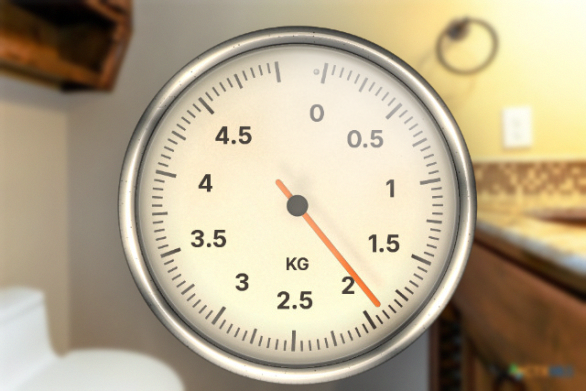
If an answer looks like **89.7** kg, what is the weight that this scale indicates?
**1.9** kg
